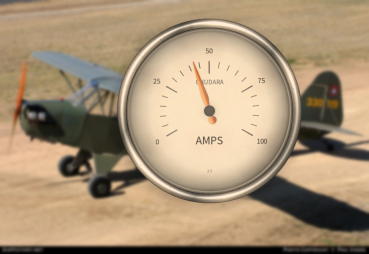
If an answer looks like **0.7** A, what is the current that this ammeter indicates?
**42.5** A
